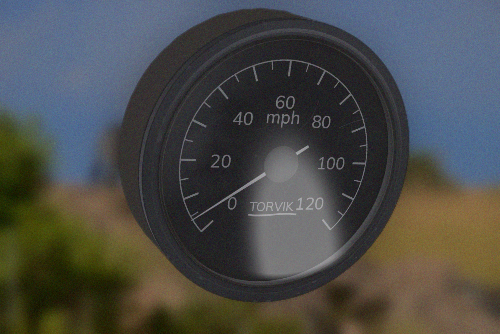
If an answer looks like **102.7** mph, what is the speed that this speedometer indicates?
**5** mph
